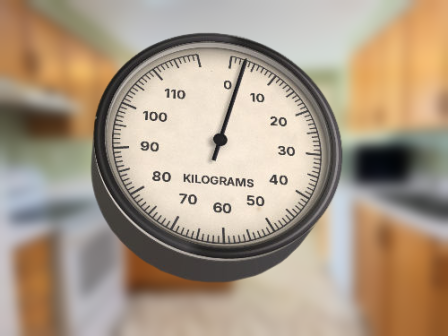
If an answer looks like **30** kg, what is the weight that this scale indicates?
**3** kg
